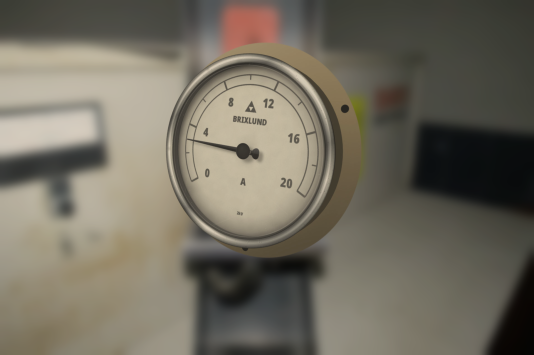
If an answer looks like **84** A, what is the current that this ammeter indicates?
**3** A
